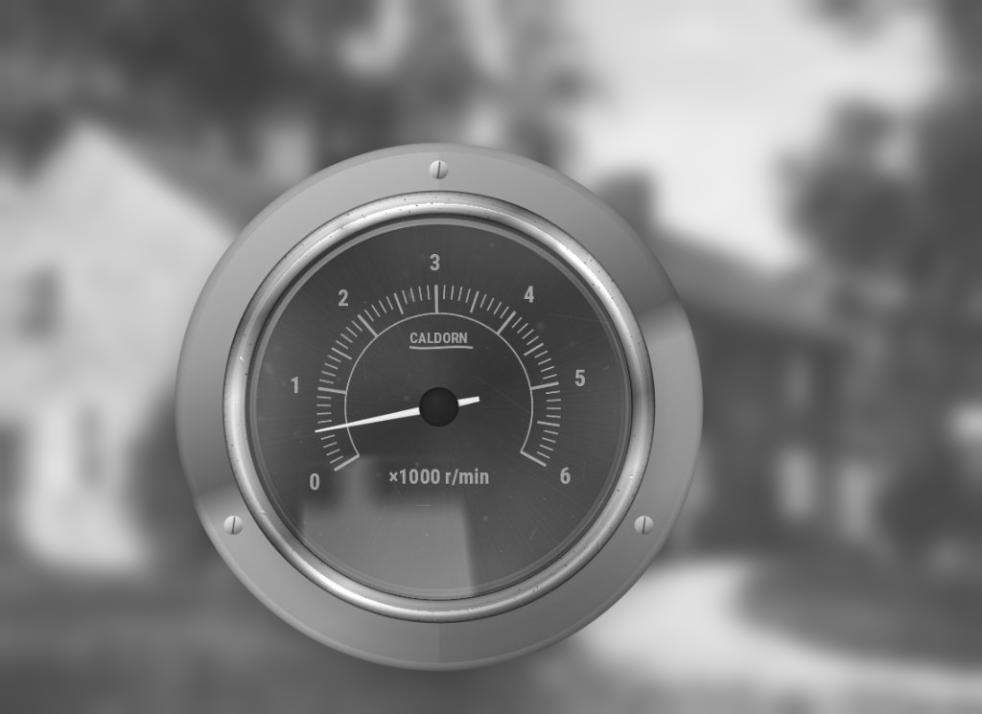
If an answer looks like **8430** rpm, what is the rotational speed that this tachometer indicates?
**500** rpm
